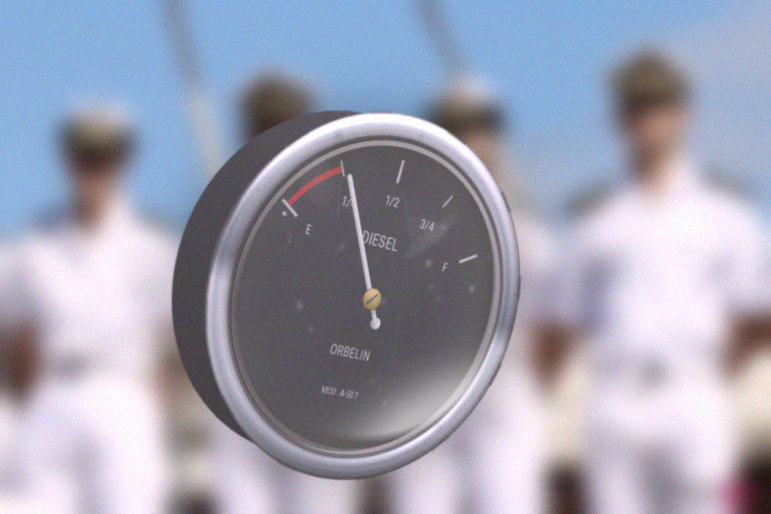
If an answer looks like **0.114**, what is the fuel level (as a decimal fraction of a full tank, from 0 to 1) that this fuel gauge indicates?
**0.25**
